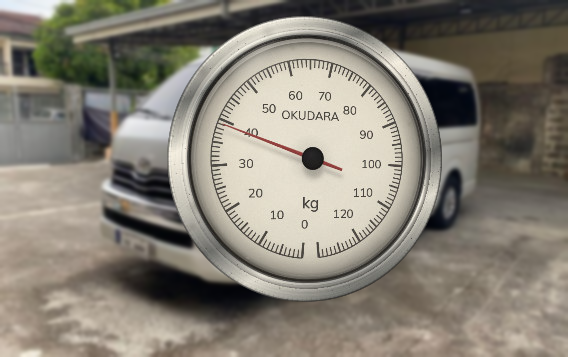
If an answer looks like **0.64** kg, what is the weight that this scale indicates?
**39** kg
